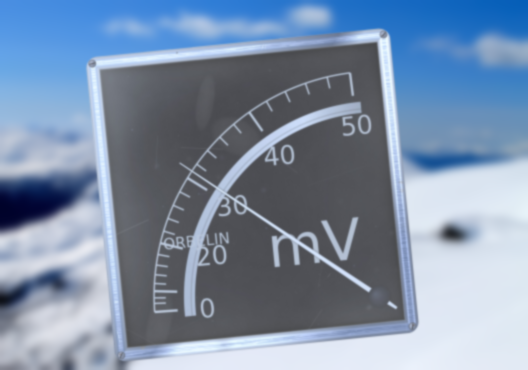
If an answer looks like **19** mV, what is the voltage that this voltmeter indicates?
**31** mV
